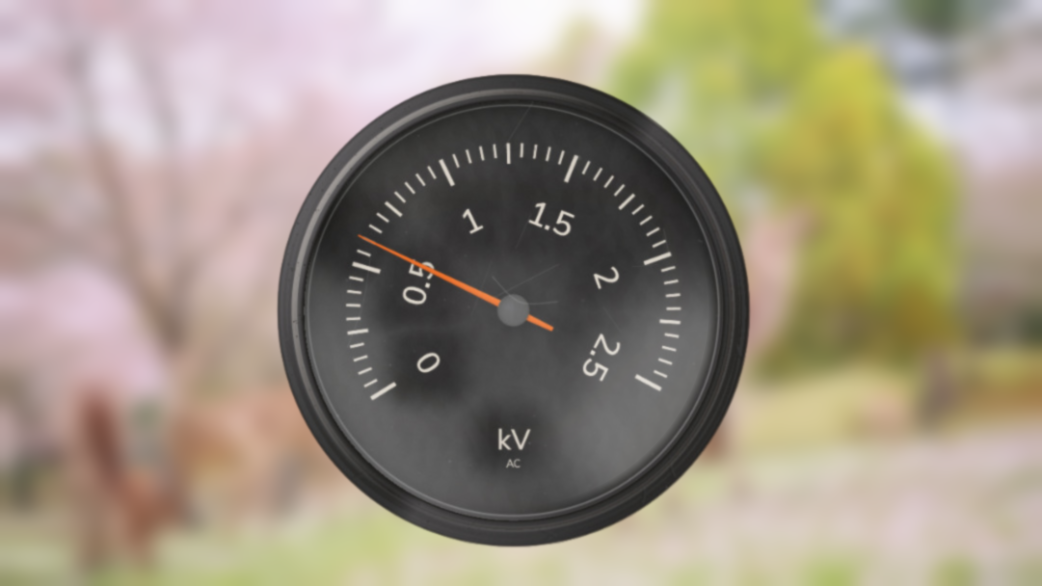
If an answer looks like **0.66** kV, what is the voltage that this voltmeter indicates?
**0.6** kV
